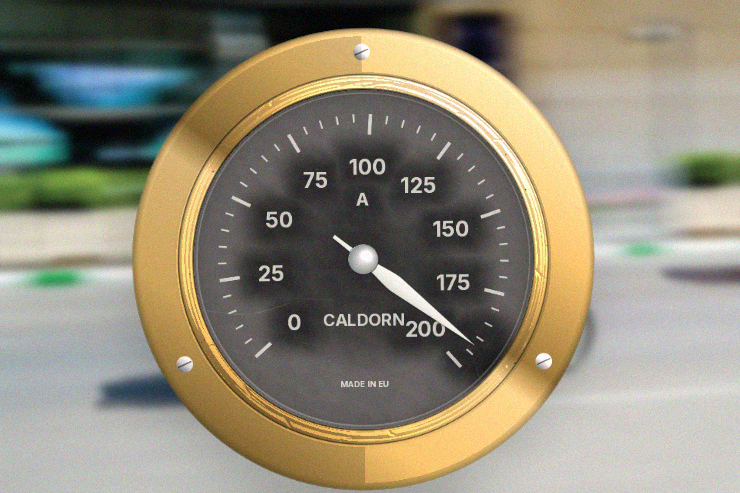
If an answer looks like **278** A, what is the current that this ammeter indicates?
**192.5** A
